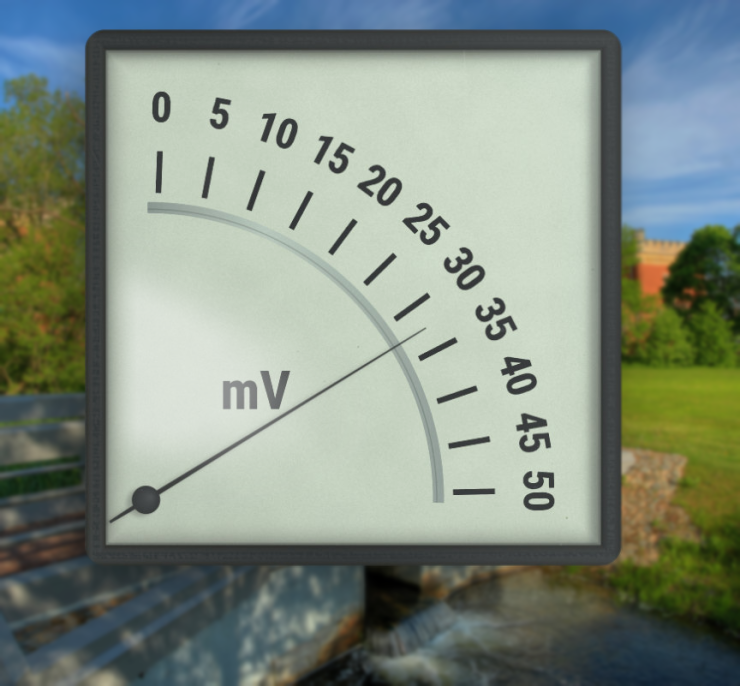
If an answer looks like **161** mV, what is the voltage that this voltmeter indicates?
**32.5** mV
